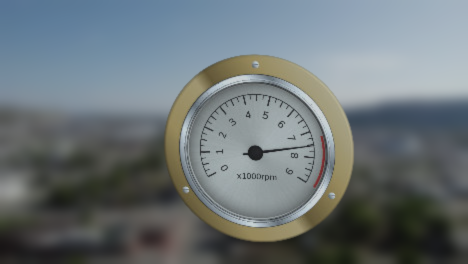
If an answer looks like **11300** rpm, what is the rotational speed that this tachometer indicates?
**7500** rpm
